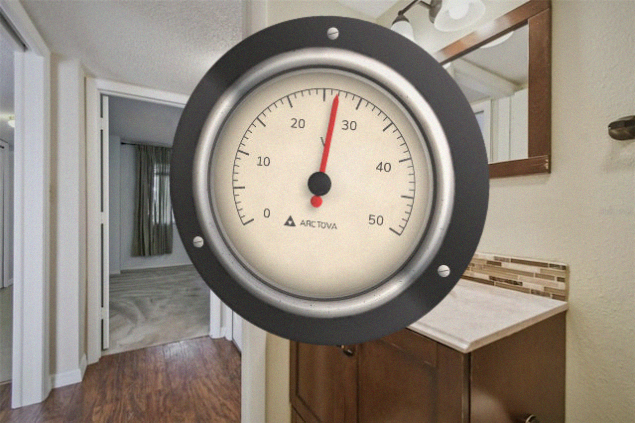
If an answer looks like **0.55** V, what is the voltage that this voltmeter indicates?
**27** V
